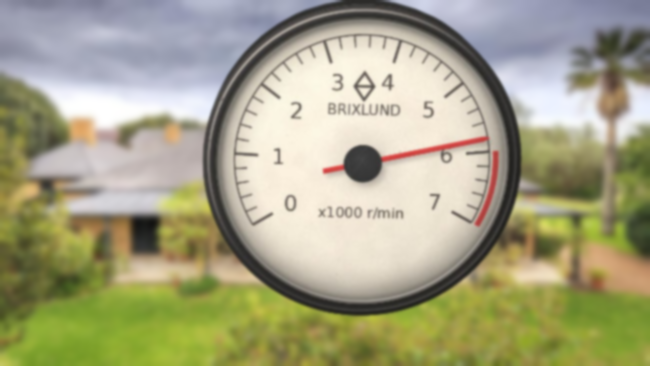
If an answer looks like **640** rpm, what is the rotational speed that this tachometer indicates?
**5800** rpm
